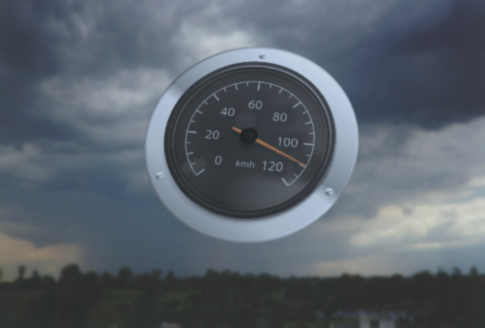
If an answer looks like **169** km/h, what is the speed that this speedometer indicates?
**110** km/h
